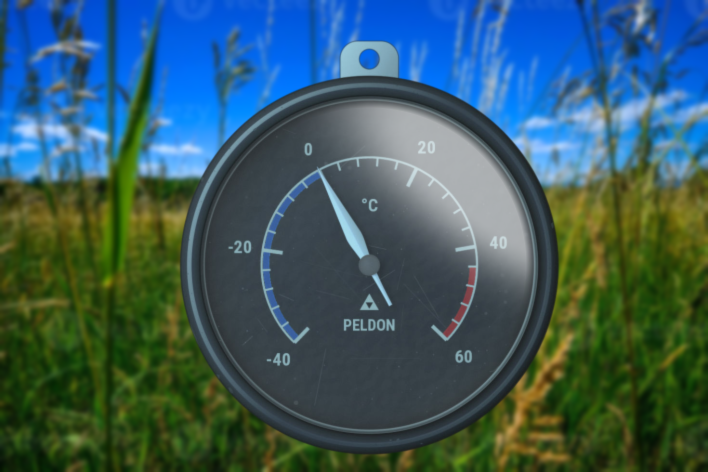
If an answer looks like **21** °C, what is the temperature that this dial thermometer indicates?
**0** °C
